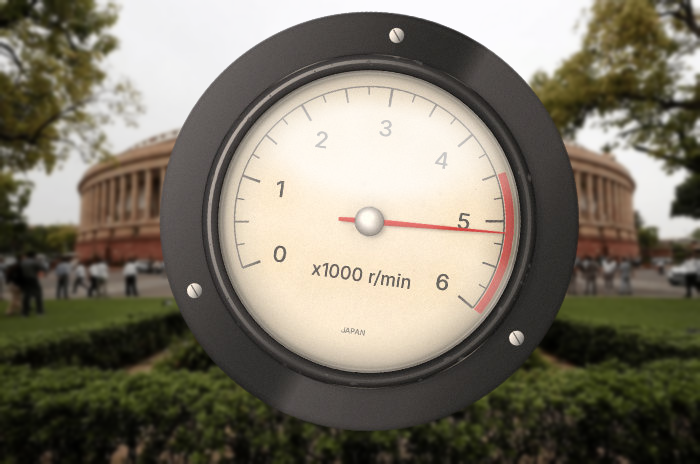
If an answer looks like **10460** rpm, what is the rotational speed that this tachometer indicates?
**5125** rpm
